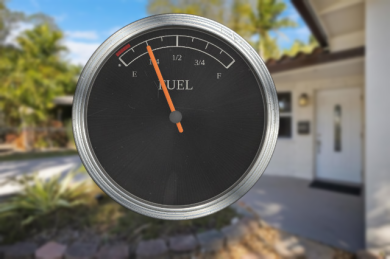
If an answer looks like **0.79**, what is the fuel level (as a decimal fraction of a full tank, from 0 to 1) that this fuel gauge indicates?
**0.25**
